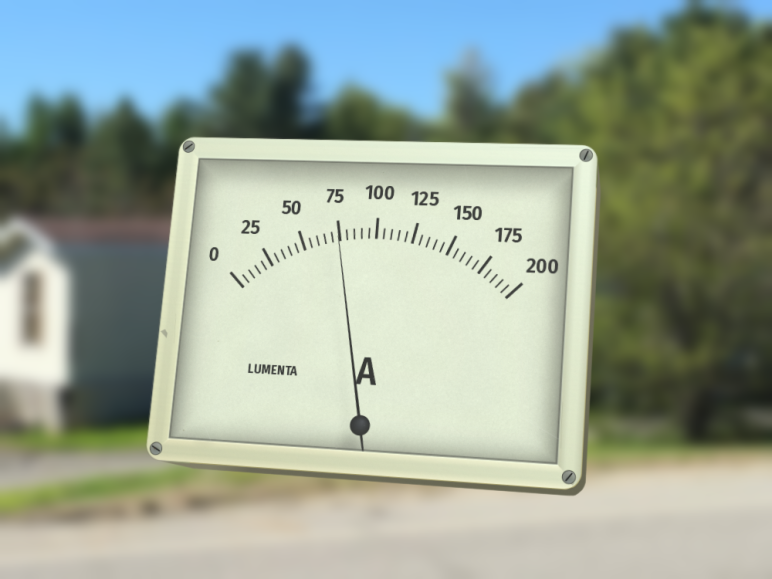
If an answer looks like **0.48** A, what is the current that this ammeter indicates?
**75** A
